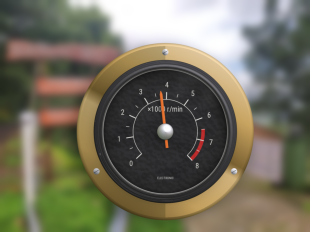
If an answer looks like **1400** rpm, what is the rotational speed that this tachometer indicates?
**3750** rpm
